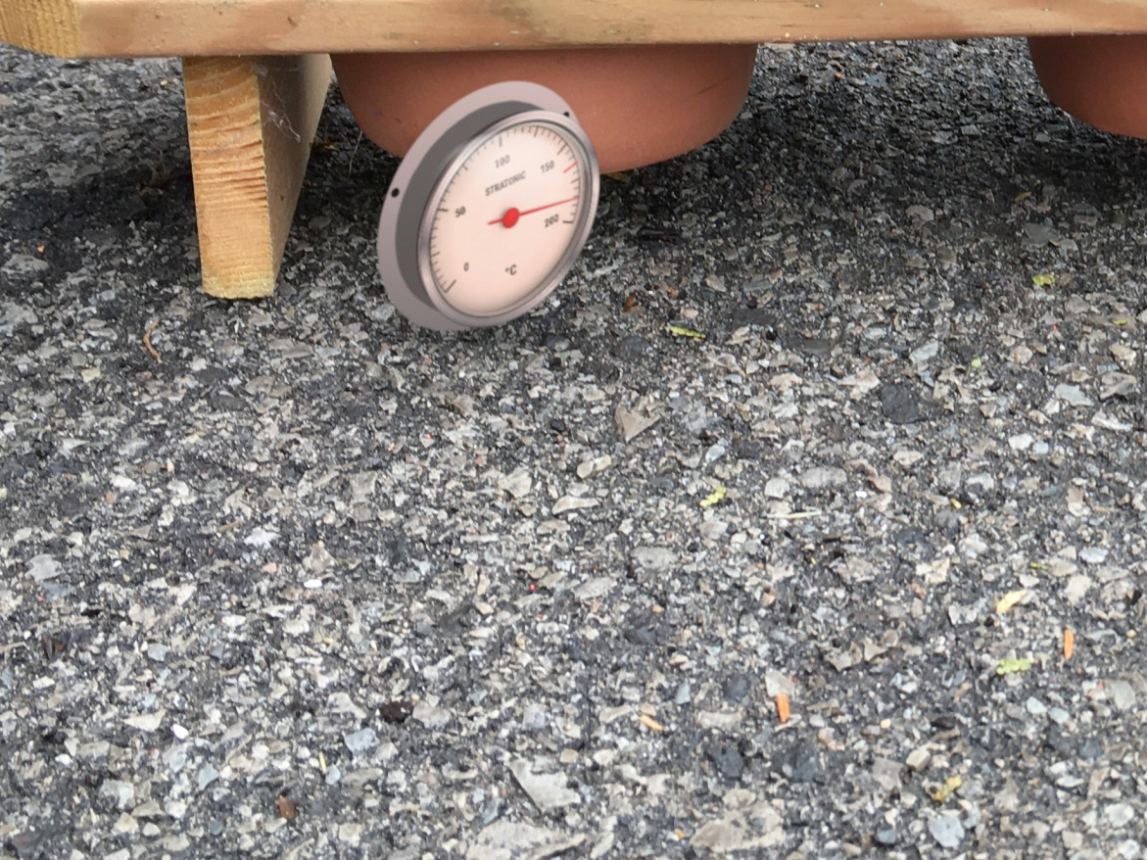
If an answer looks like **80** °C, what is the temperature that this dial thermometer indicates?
**185** °C
